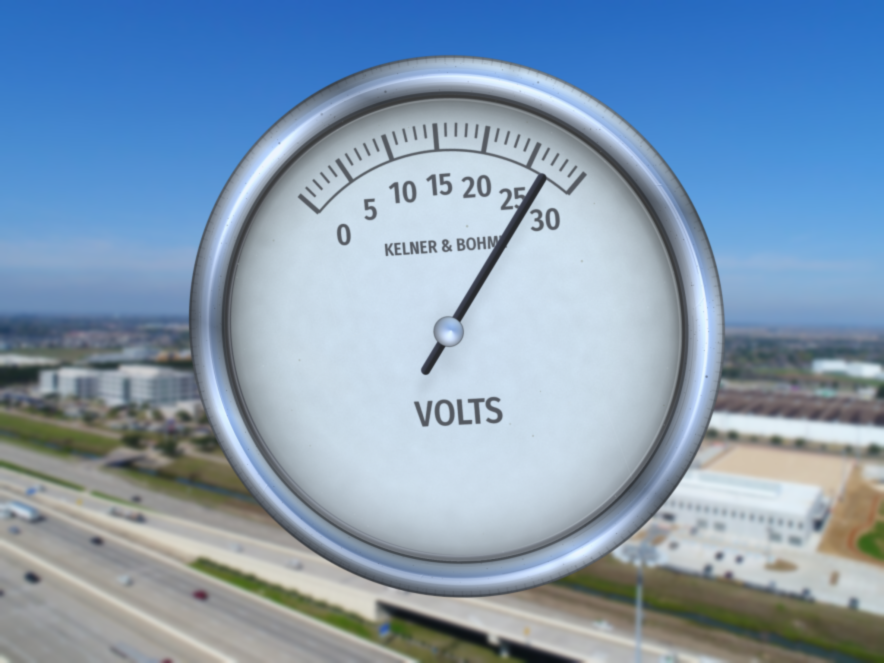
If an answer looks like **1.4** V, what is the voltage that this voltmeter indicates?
**27** V
